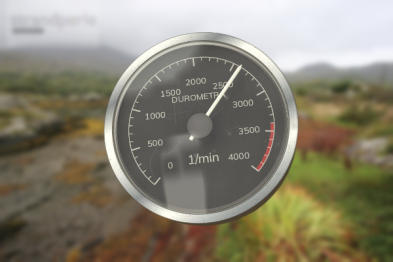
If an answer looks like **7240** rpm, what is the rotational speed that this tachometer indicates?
**2600** rpm
